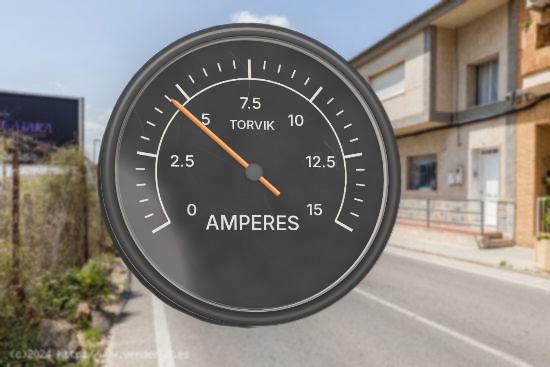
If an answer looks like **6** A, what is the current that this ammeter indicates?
**4.5** A
